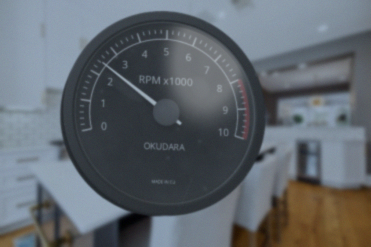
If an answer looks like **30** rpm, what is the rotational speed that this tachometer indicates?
**2400** rpm
